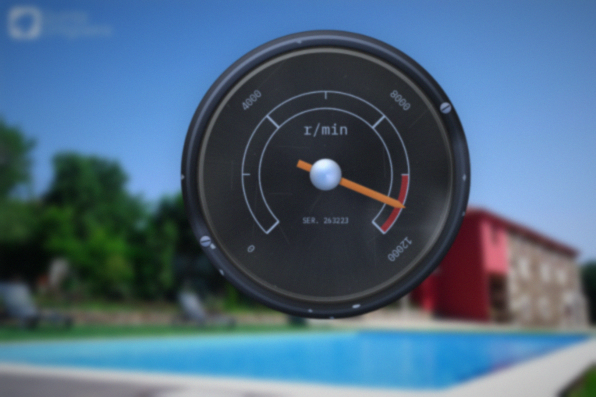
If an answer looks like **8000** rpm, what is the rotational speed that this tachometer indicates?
**11000** rpm
